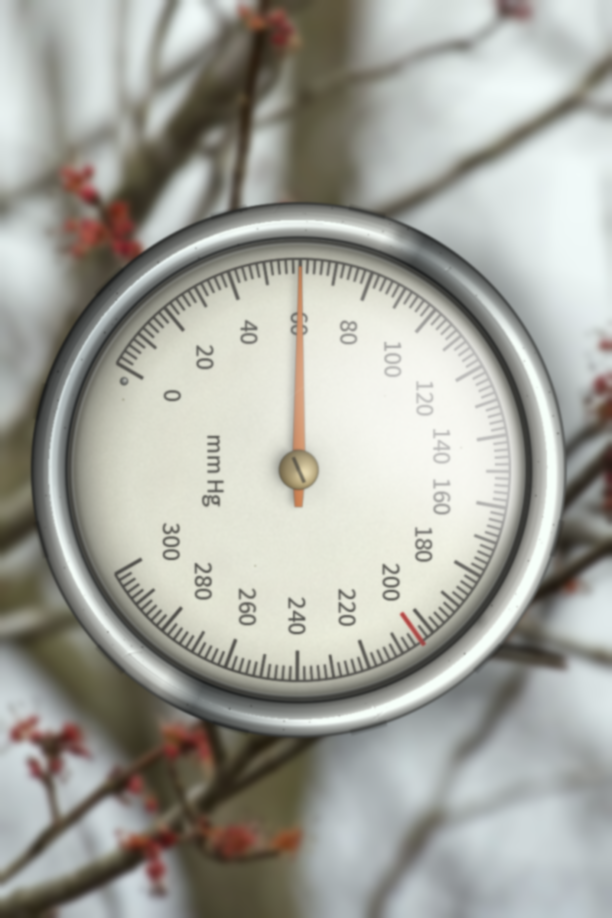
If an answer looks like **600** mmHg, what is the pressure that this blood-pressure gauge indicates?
**60** mmHg
